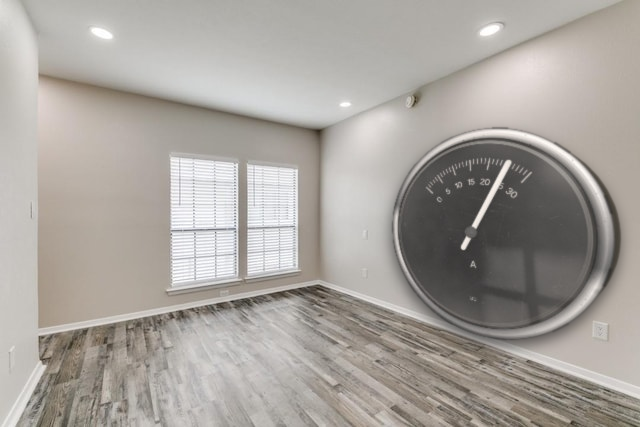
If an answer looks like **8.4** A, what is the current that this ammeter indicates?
**25** A
